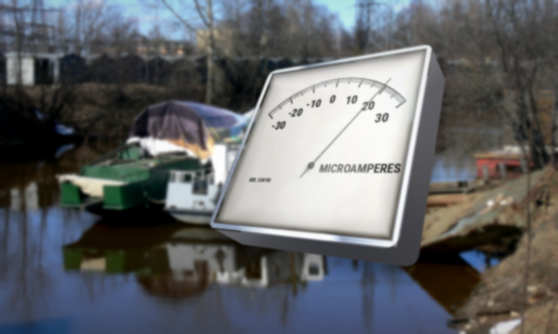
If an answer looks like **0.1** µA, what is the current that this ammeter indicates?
**20** µA
